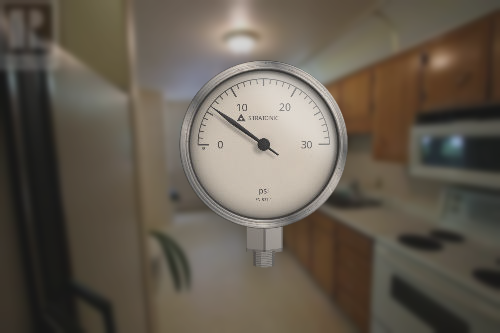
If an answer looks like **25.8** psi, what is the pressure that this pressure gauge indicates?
**6** psi
